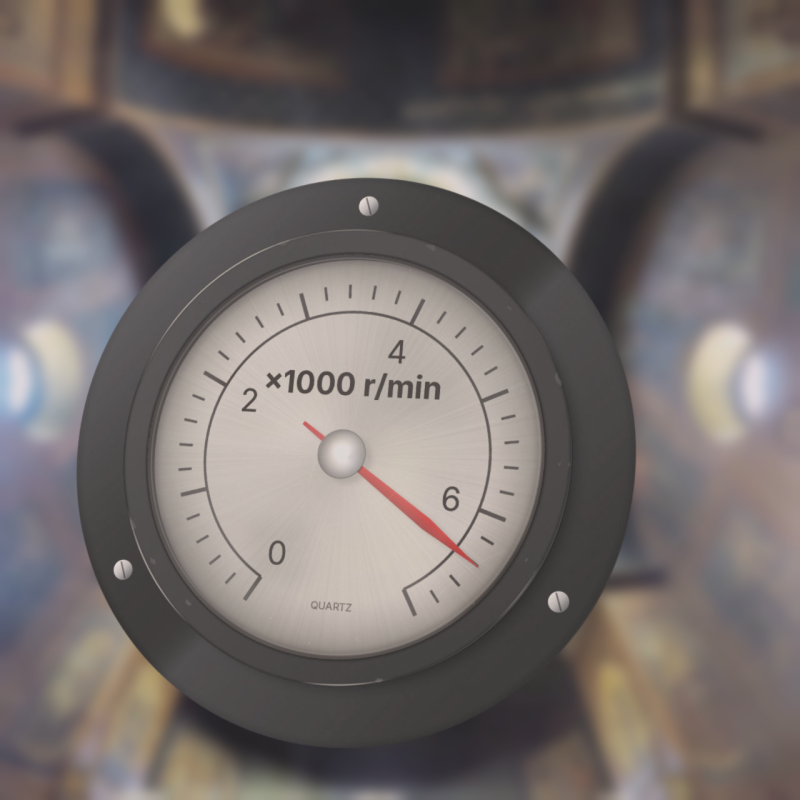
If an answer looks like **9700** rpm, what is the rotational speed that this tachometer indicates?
**6400** rpm
